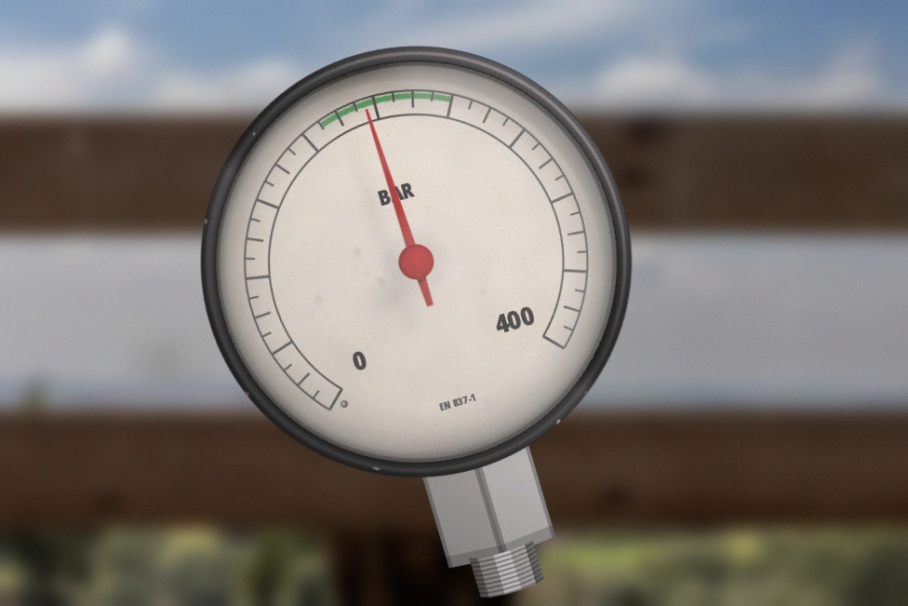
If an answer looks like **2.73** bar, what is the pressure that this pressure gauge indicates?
**195** bar
